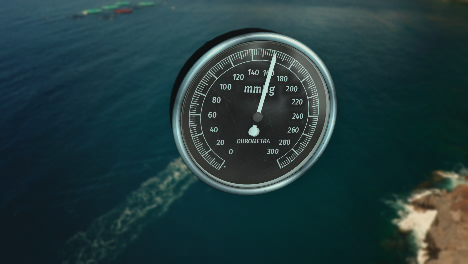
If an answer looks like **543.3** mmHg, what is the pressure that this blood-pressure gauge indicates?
**160** mmHg
